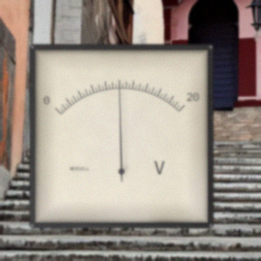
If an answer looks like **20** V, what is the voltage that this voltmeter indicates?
**10** V
